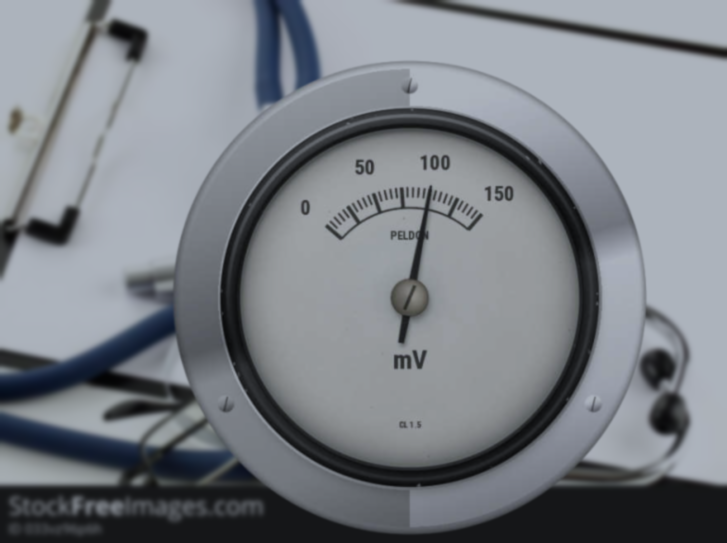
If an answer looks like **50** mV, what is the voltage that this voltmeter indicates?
**100** mV
